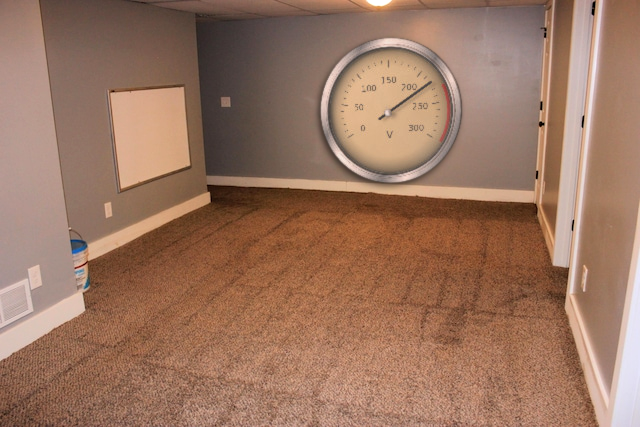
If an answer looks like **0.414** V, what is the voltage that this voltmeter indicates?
**220** V
